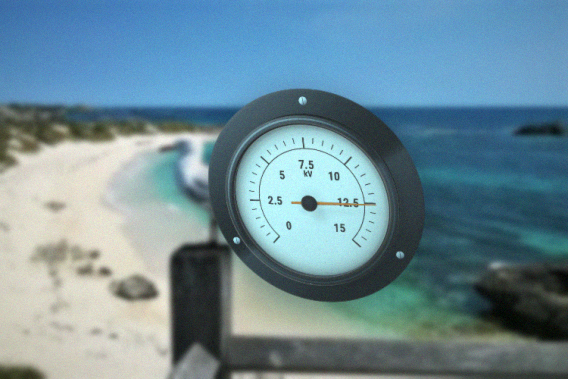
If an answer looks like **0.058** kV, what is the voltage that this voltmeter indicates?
**12.5** kV
